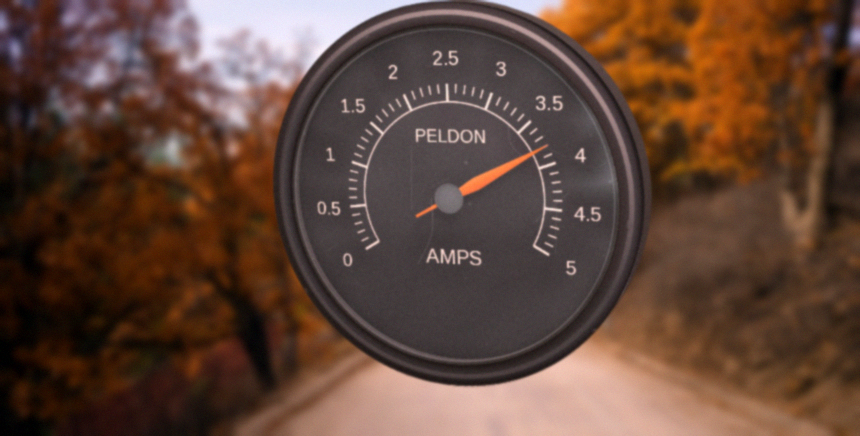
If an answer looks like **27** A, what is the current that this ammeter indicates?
**3.8** A
